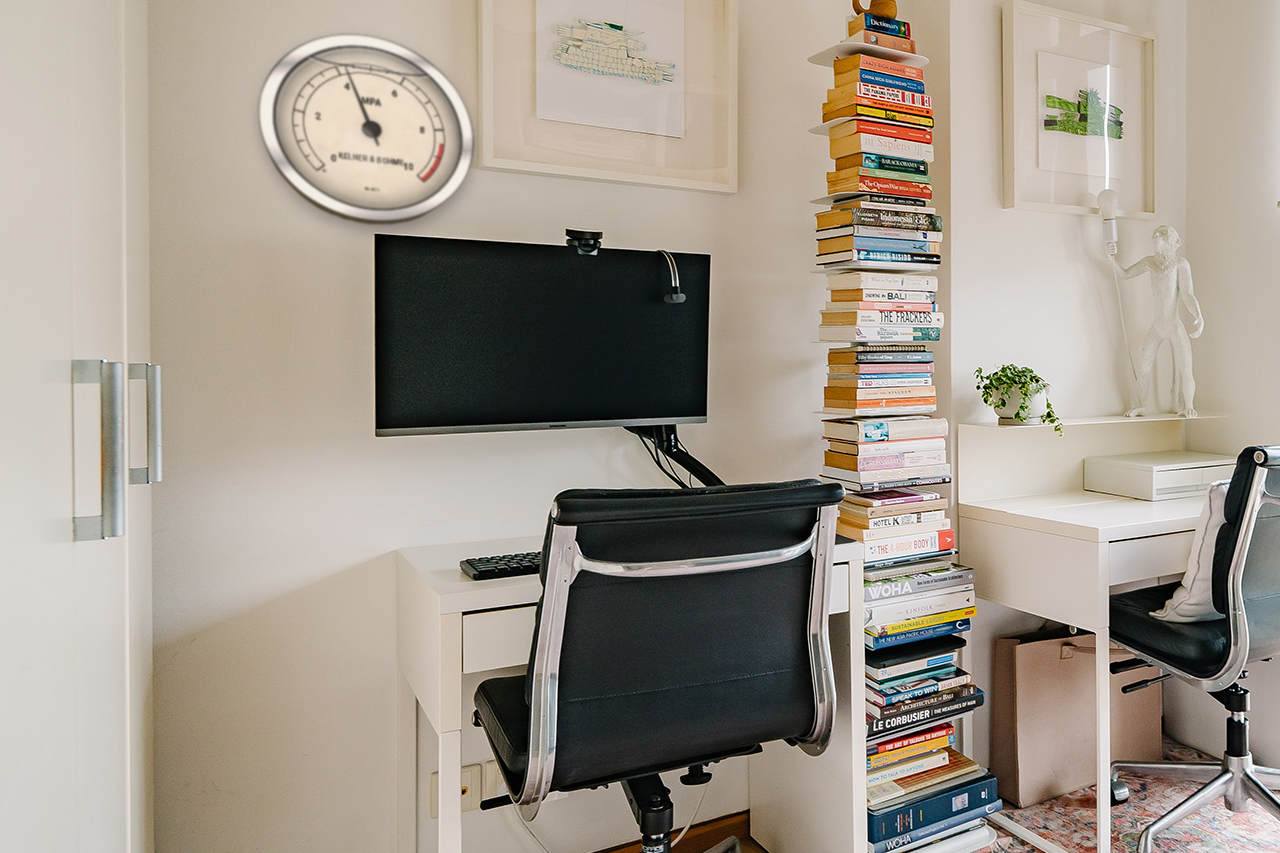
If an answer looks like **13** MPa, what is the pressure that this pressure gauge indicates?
**4.25** MPa
